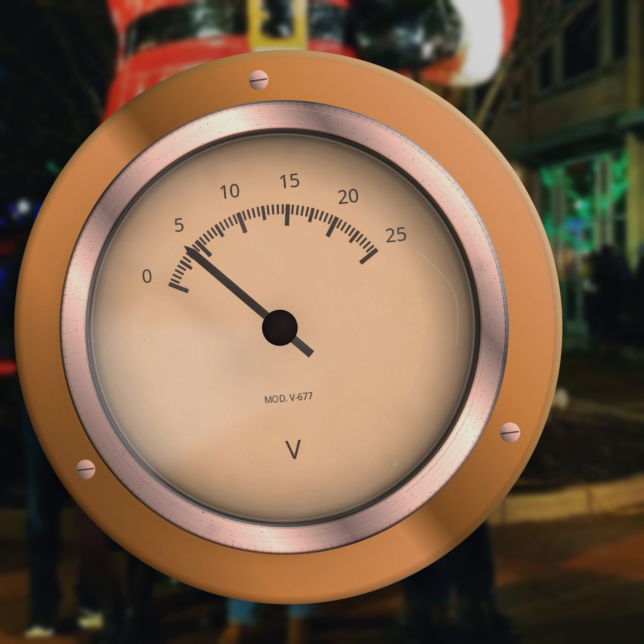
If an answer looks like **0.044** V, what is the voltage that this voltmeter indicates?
**4** V
